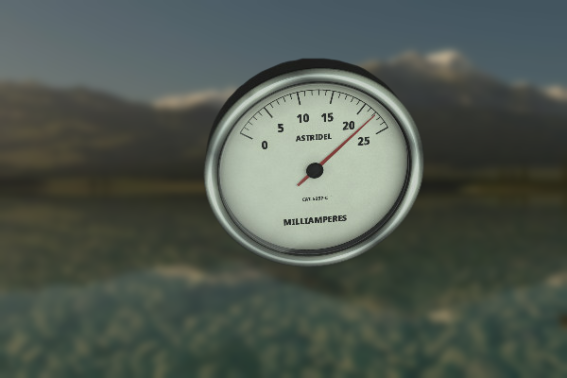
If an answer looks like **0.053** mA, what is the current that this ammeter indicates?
**22** mA
